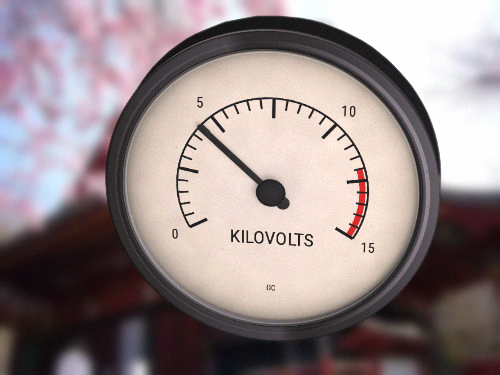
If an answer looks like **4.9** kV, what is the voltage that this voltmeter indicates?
**4.5** kV
